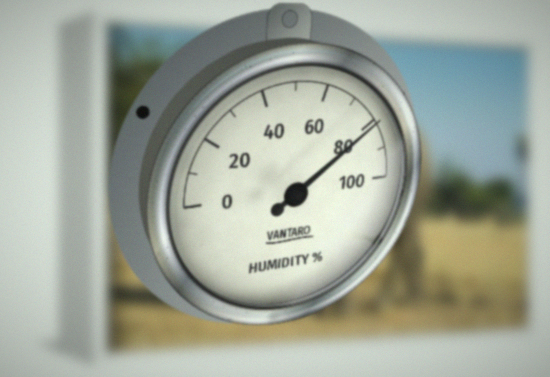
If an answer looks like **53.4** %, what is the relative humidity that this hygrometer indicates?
**80** %
